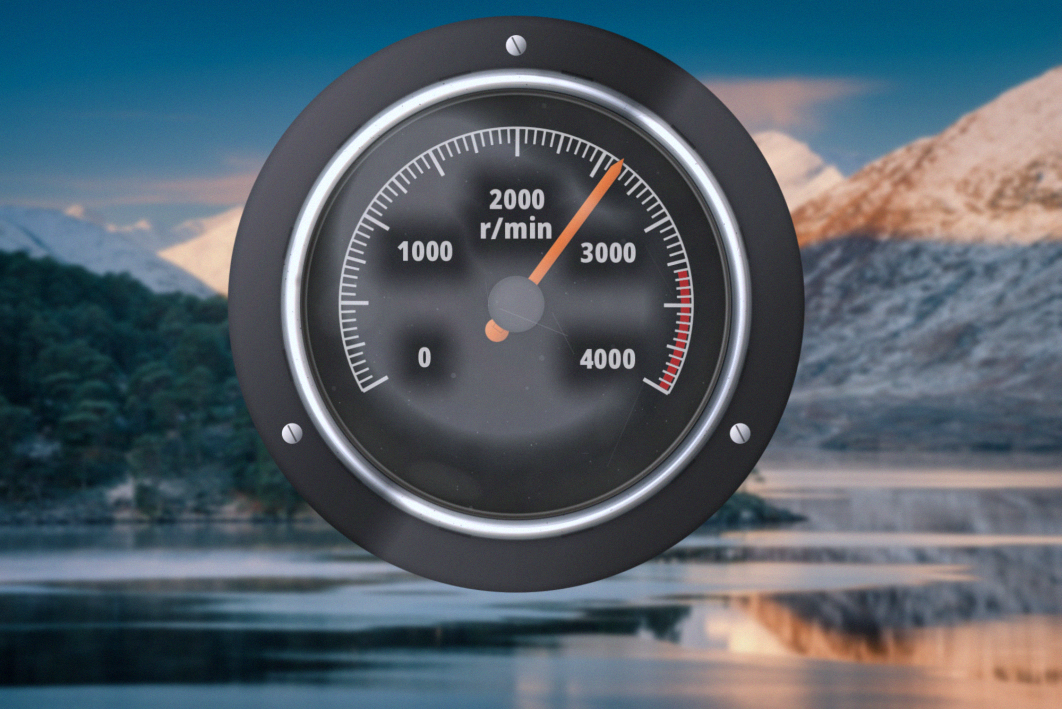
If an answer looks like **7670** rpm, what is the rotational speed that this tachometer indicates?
**2600** rpm
